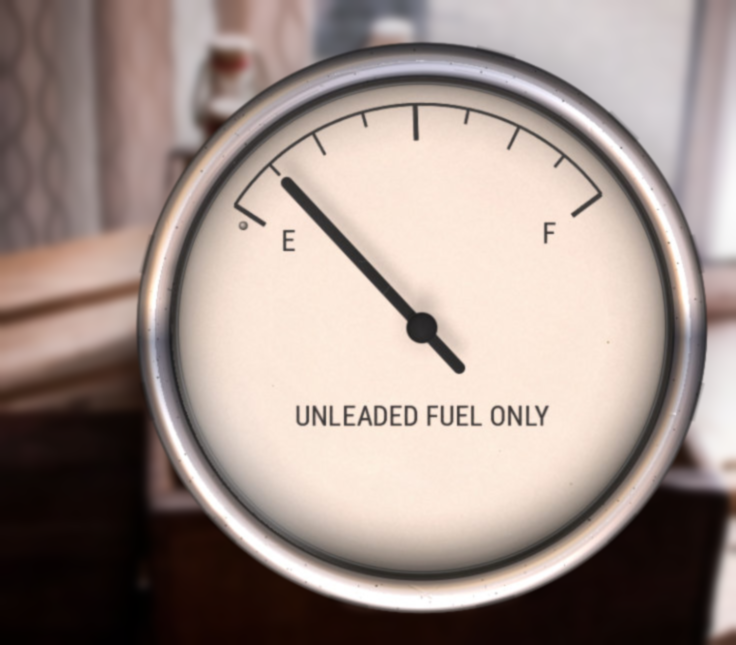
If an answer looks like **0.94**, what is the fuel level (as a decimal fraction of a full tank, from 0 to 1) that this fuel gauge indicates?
**0.125**
